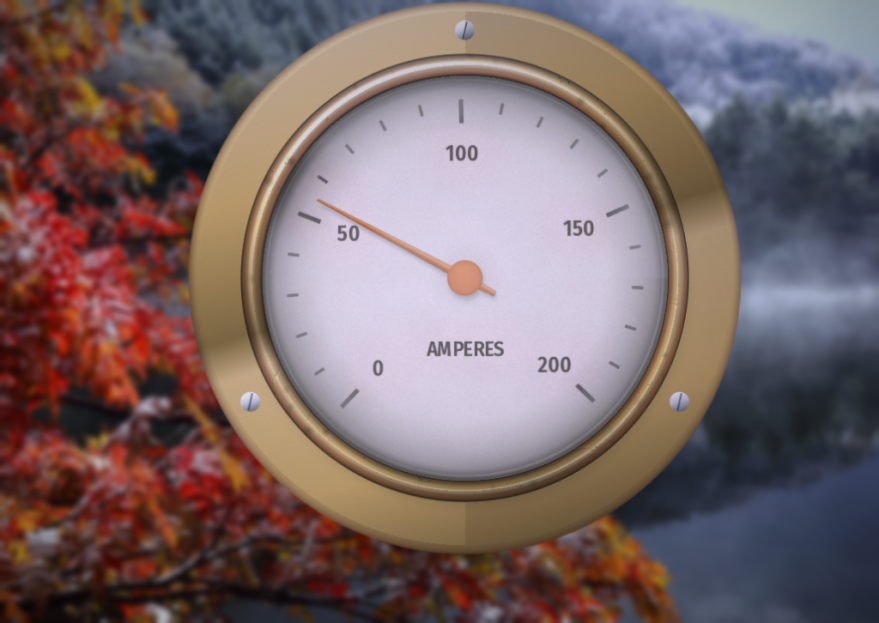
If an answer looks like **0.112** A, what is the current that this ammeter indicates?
**55** A
